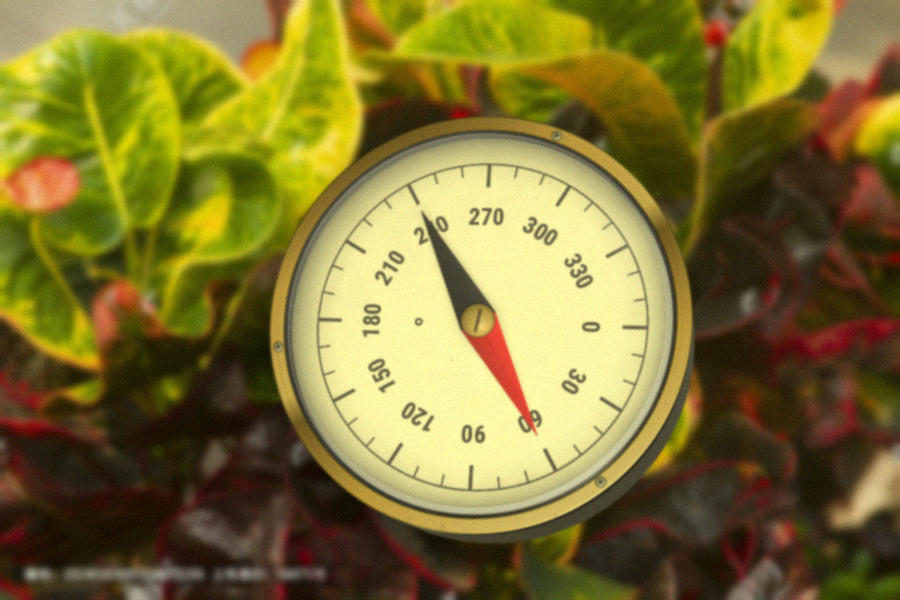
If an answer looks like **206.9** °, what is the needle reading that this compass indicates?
**60** °
